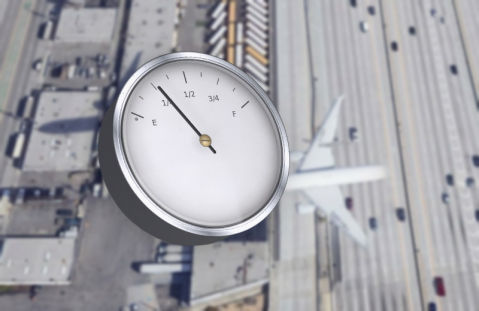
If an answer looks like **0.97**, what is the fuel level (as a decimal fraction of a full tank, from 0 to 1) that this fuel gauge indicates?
**0.25**
